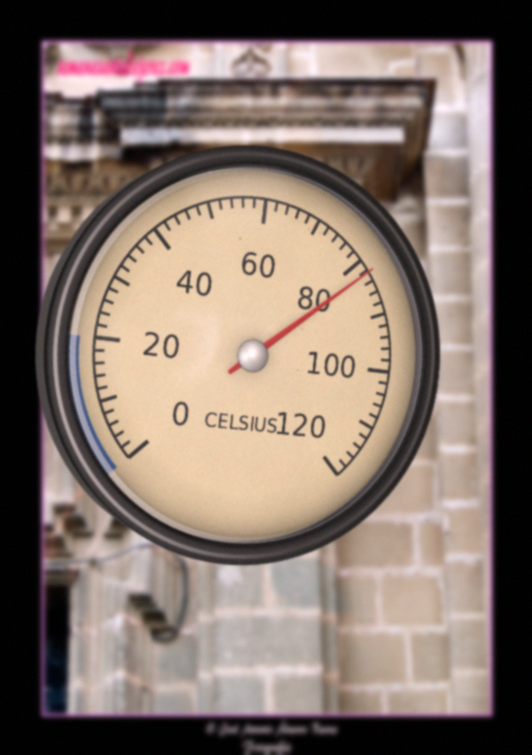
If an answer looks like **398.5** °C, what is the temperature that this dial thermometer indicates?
**82** °C
